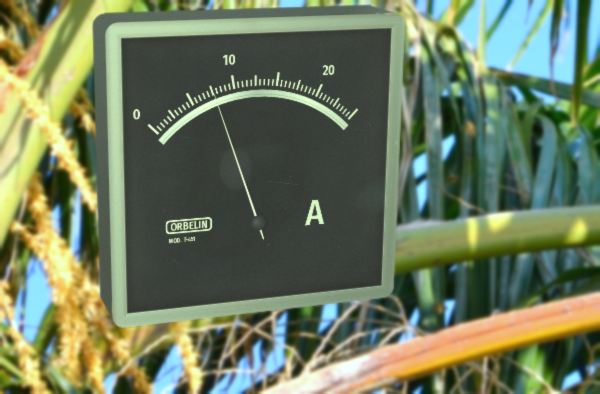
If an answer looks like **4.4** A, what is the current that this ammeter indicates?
**7.5** A
